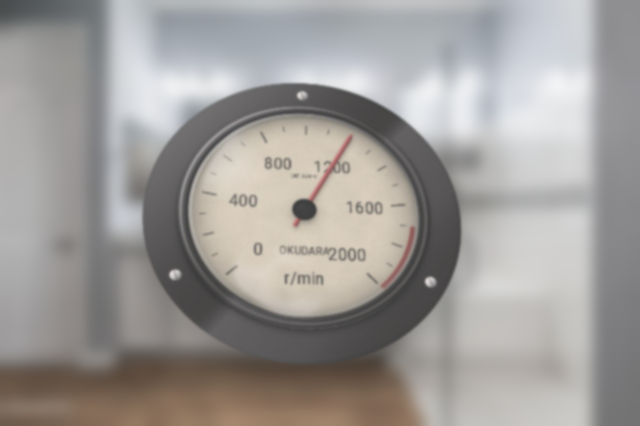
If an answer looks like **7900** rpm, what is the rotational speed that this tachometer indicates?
**1200** rpm
